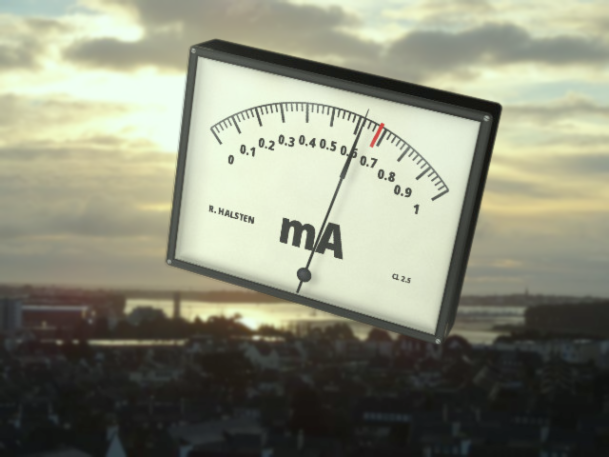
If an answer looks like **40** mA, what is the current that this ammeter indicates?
**0.62** mA
